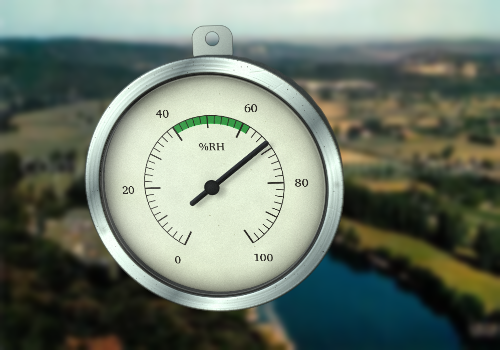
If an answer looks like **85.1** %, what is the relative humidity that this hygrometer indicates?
**68** %
